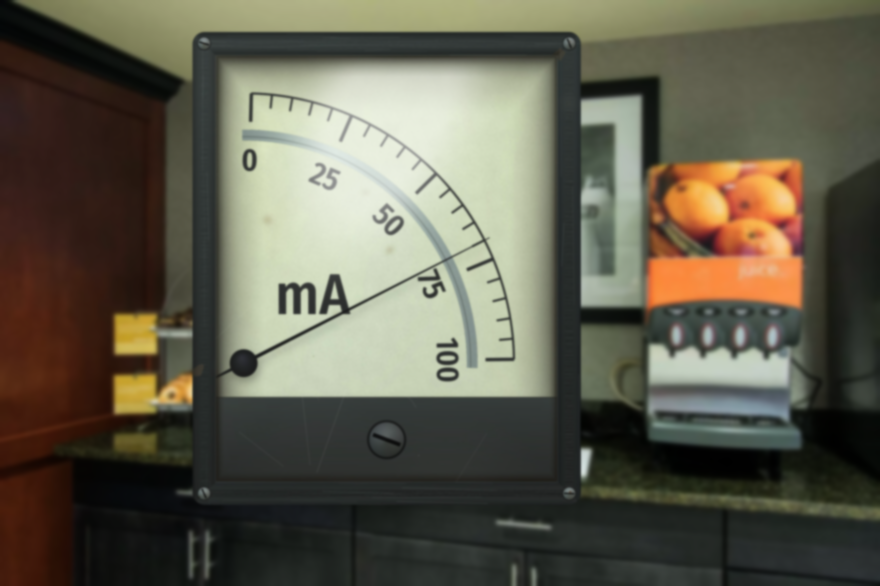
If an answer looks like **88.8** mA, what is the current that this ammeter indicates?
**70** mA
